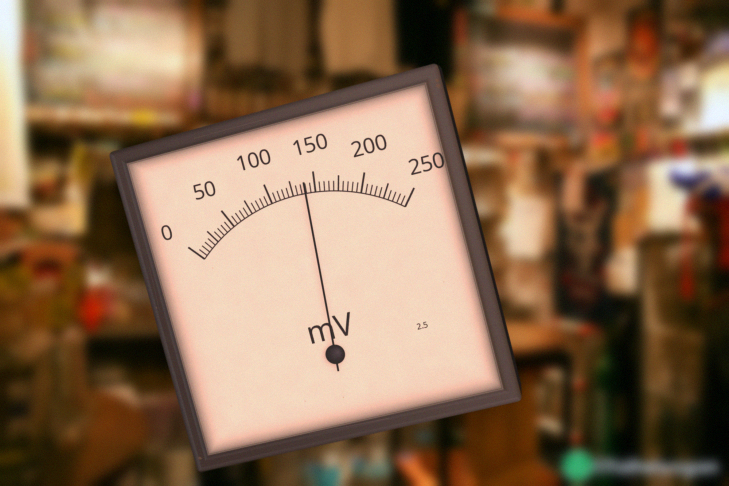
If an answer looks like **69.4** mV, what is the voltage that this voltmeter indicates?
**140** mV
